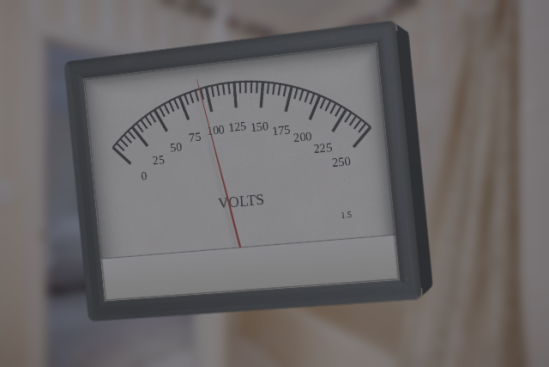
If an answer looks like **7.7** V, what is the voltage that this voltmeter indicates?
**95** V
